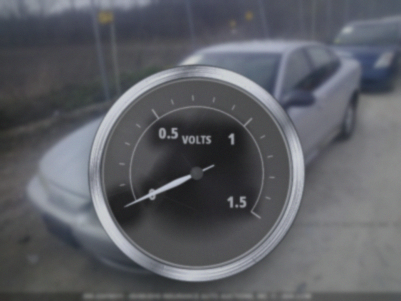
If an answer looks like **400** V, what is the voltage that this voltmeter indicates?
**0** V
